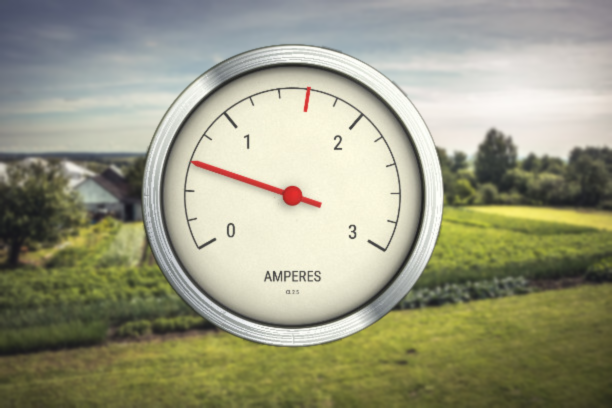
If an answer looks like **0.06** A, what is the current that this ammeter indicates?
**0.6** A
